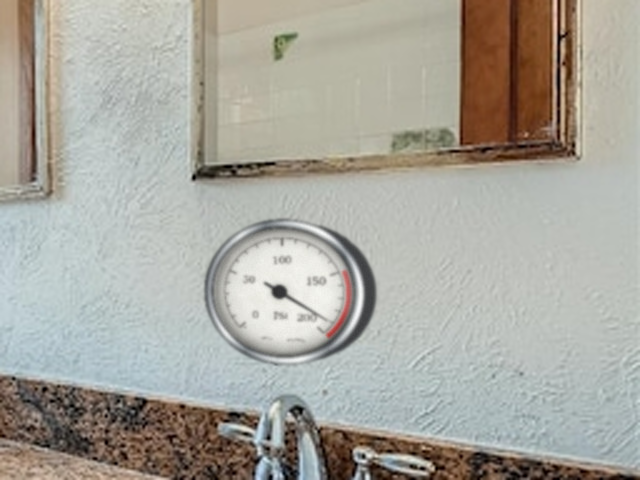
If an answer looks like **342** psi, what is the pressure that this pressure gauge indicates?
**190** psi
